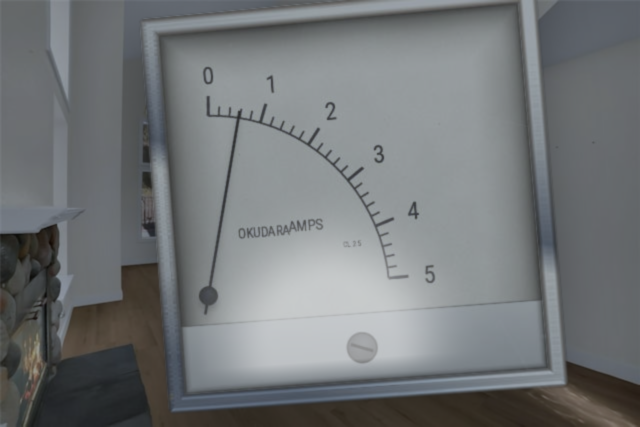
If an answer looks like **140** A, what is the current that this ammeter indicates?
**0.6** A
